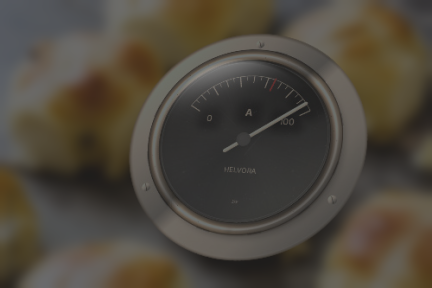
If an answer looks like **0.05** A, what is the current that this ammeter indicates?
**95** A
